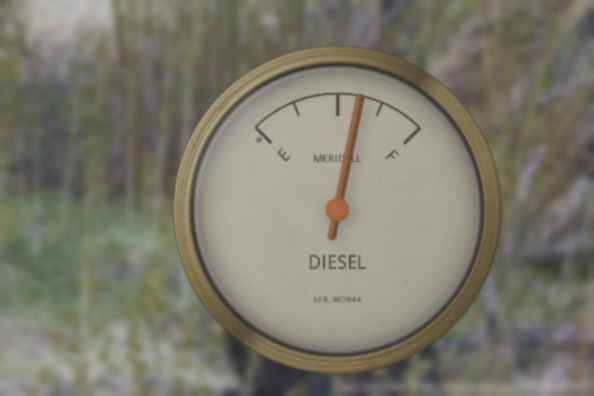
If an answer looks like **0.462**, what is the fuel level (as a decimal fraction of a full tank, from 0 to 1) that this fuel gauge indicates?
**0.625**
